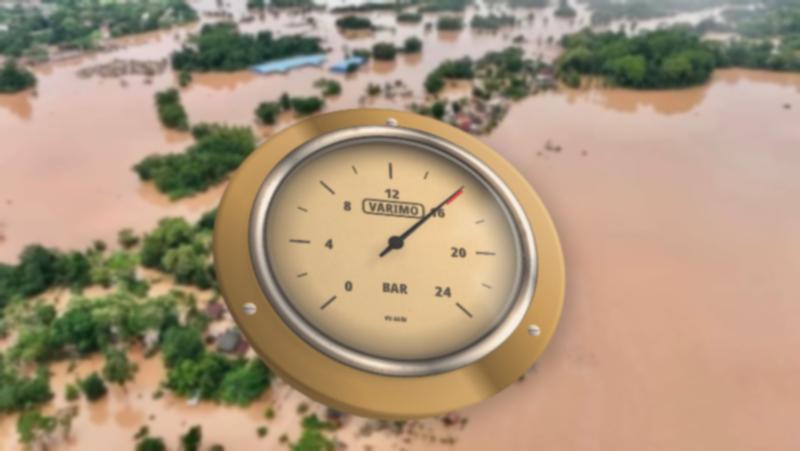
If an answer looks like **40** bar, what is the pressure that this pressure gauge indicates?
**16** bar
